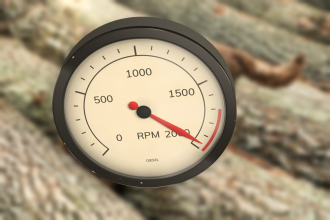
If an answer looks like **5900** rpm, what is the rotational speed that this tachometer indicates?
**1950** rpm
